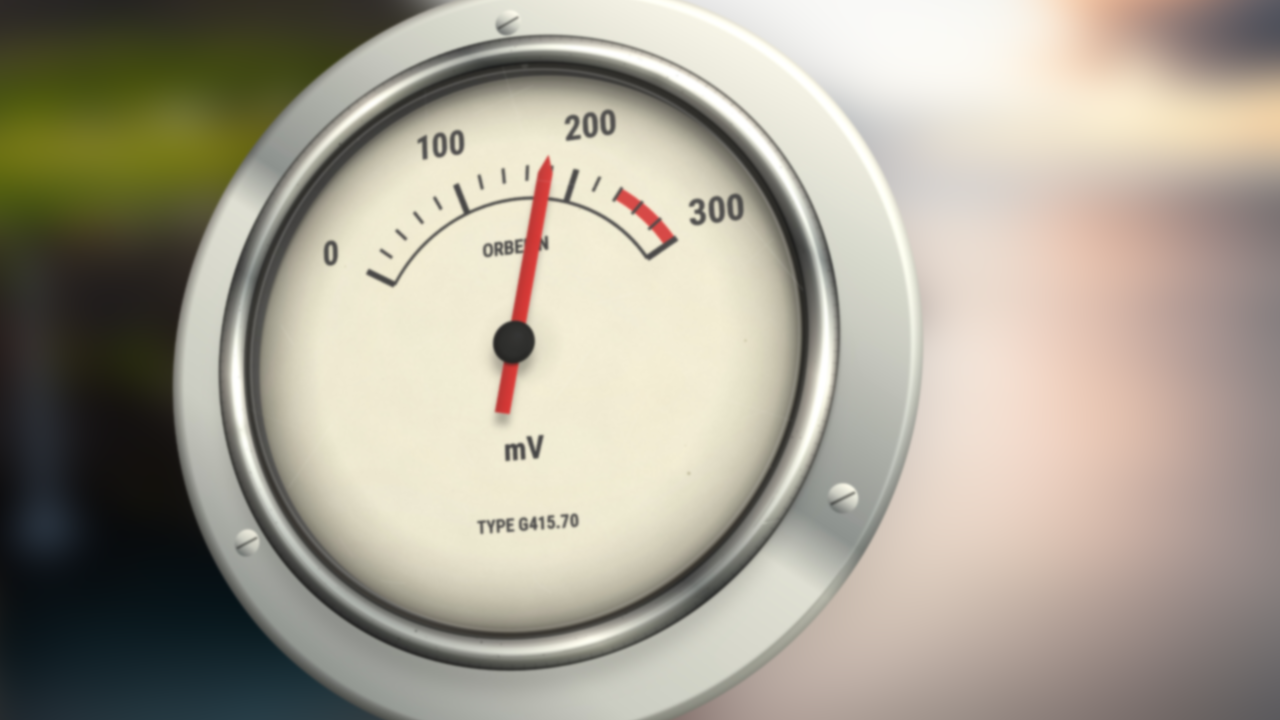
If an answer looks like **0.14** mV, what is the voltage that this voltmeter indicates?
**180** mV
